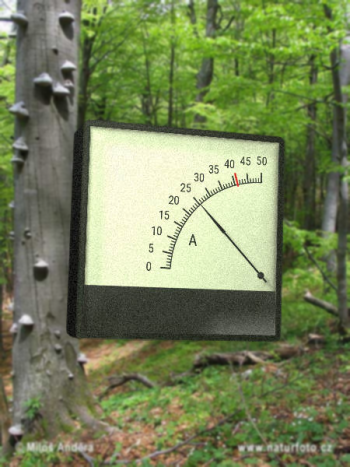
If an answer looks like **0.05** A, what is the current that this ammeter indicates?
**25** A
